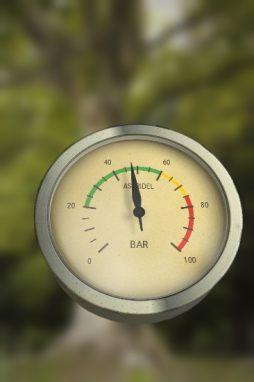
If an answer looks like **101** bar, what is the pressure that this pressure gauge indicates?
**47.5** bar
